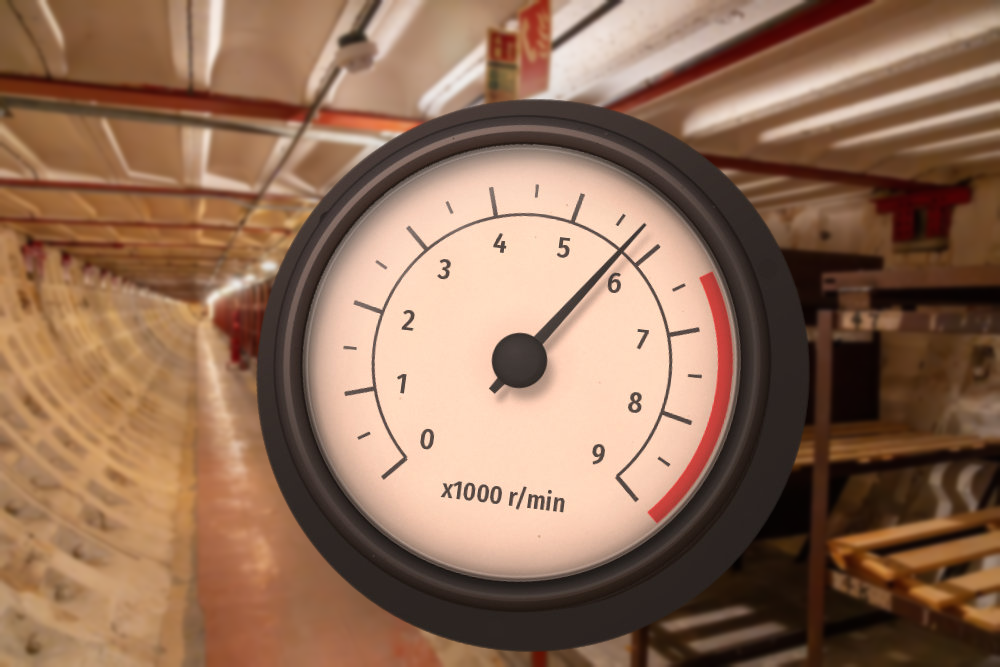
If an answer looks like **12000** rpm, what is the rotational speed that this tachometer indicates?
**5750** rpm
